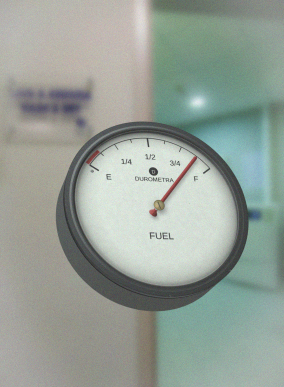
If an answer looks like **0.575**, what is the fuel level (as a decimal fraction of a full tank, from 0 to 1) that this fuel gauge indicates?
**0.875**
